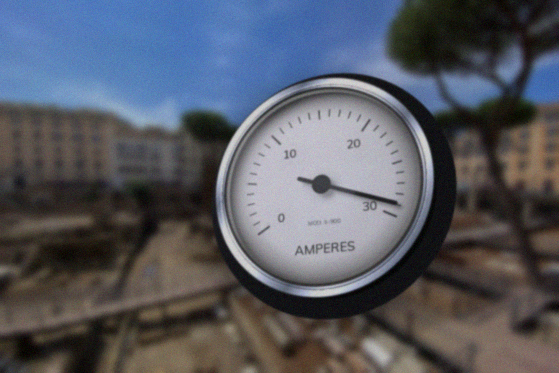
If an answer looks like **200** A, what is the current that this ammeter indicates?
**29** A
